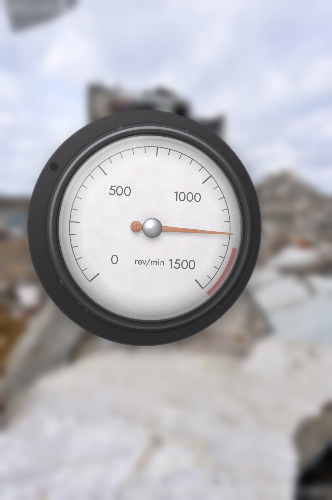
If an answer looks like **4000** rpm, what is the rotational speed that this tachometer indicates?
**1250** rpm
